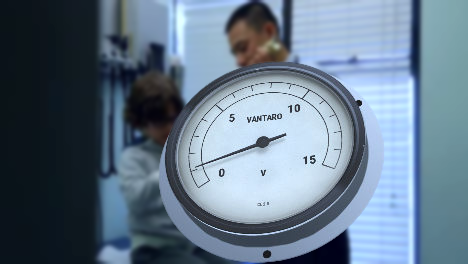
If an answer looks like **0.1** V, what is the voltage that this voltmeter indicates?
**1** V
